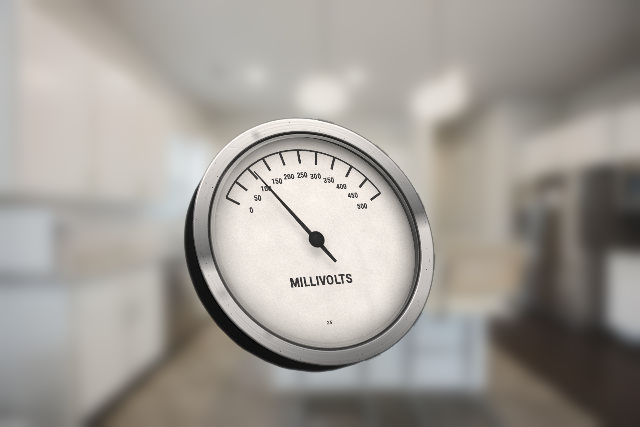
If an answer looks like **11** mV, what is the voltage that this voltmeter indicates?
**100** mV
